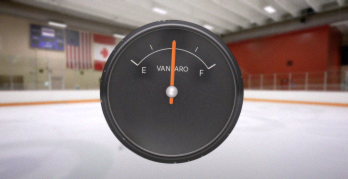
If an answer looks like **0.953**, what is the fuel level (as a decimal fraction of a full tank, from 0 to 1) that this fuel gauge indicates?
**0.5**
